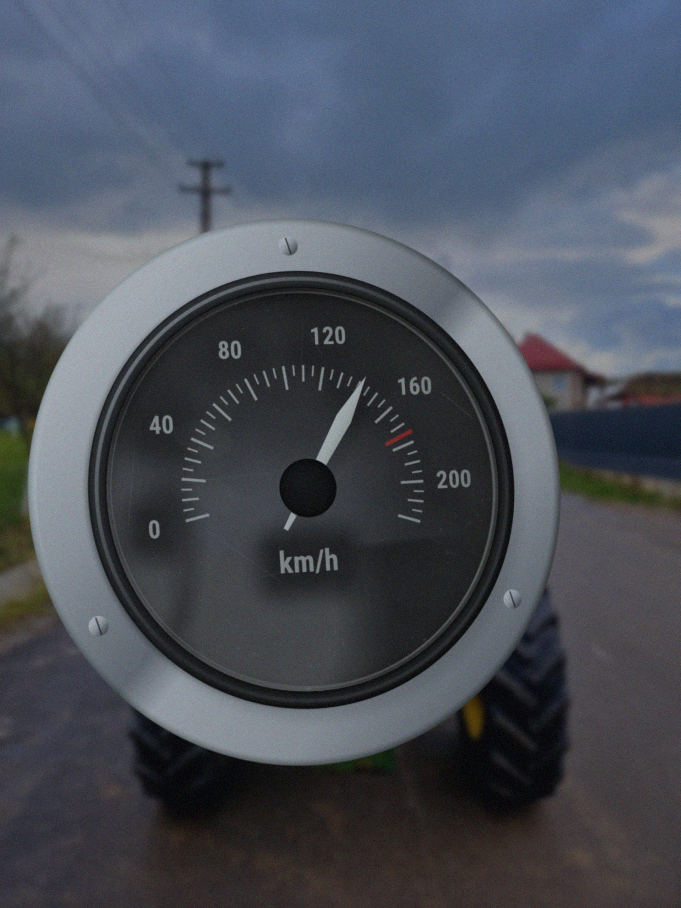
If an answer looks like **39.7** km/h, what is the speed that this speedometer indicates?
**140** km/h
